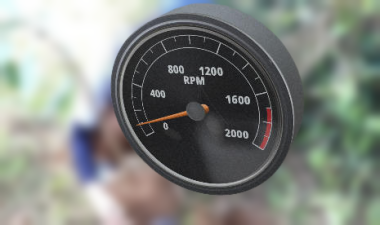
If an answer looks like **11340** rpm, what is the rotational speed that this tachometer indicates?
**100** rpm
